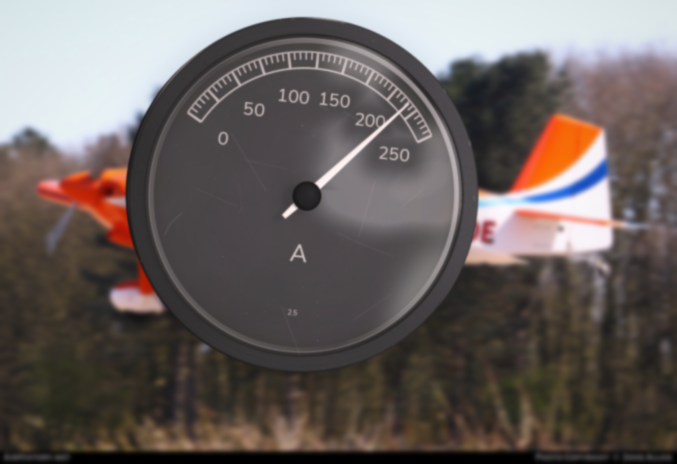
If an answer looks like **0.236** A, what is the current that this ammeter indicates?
**215** A
